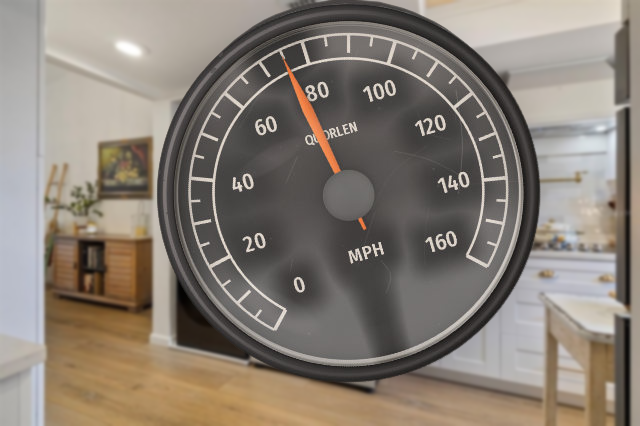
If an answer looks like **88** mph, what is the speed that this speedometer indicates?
**75** mph
